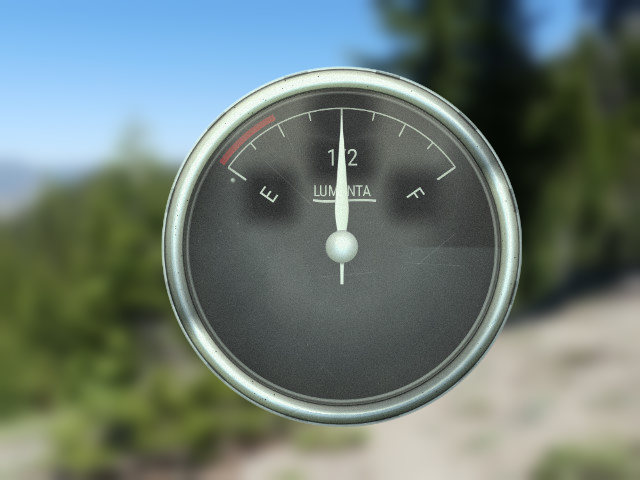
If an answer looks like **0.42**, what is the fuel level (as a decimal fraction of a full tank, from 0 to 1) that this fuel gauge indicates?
**0.5**
